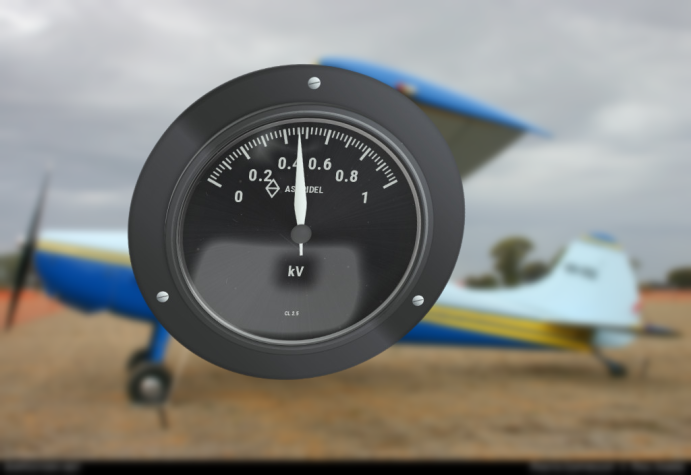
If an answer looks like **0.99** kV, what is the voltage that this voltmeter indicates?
**0.46** kV
